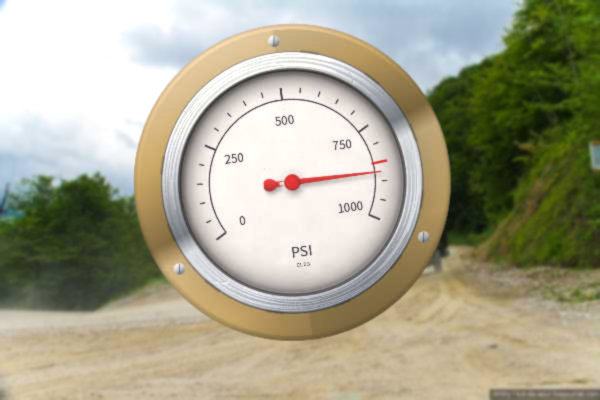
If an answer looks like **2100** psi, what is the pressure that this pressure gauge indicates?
**875** psi
